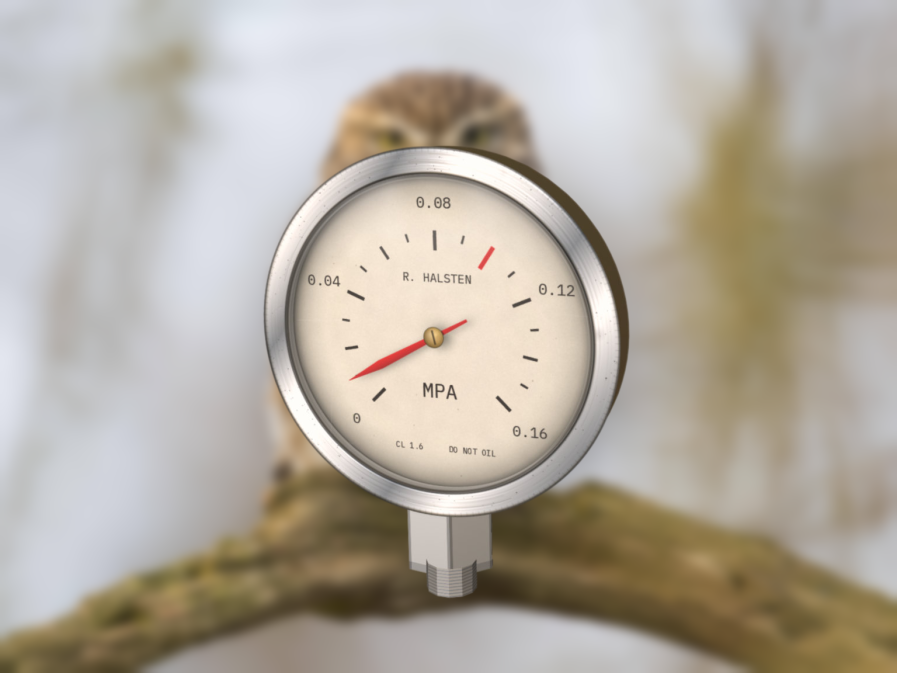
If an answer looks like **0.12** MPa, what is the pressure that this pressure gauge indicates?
**0.01** MPa
